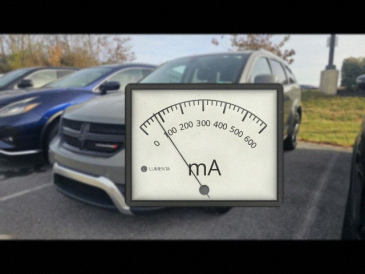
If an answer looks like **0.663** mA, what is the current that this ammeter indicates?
**80** mA
